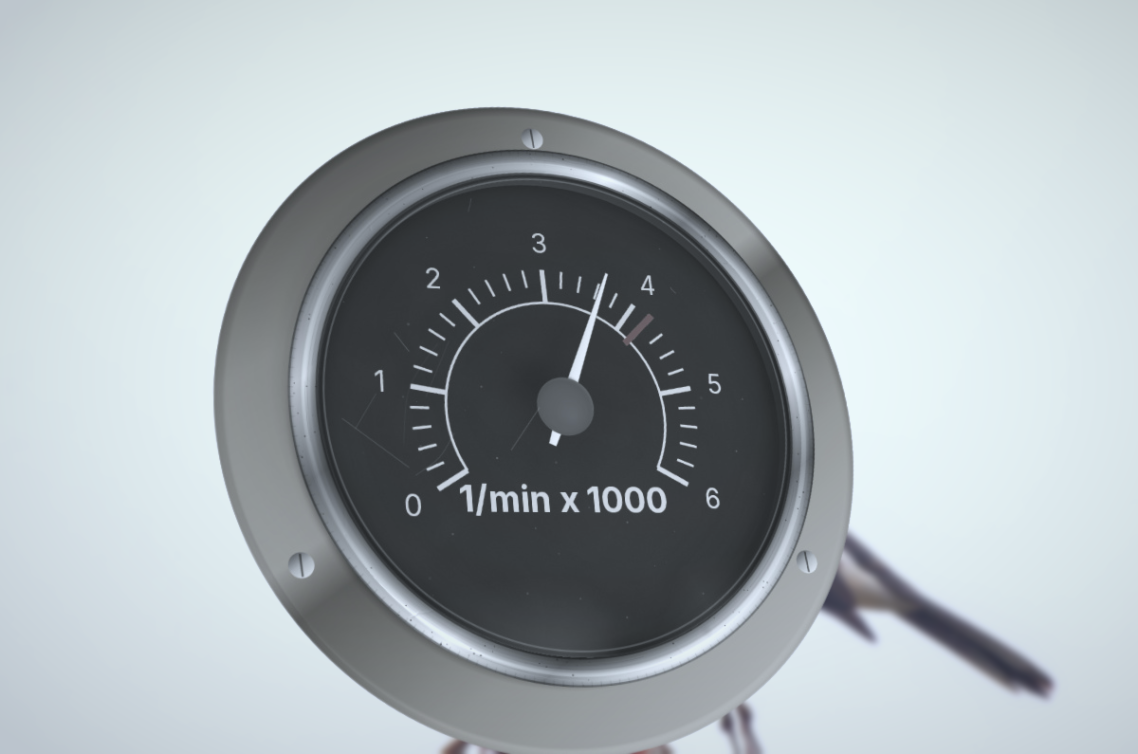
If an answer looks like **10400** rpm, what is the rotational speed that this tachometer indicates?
**3600** rpm
